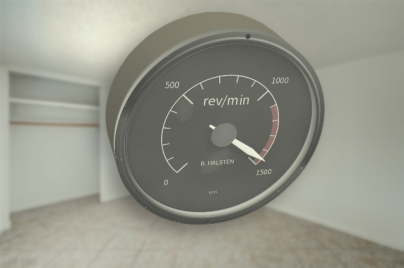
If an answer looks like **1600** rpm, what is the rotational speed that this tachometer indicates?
**1450** rpm
